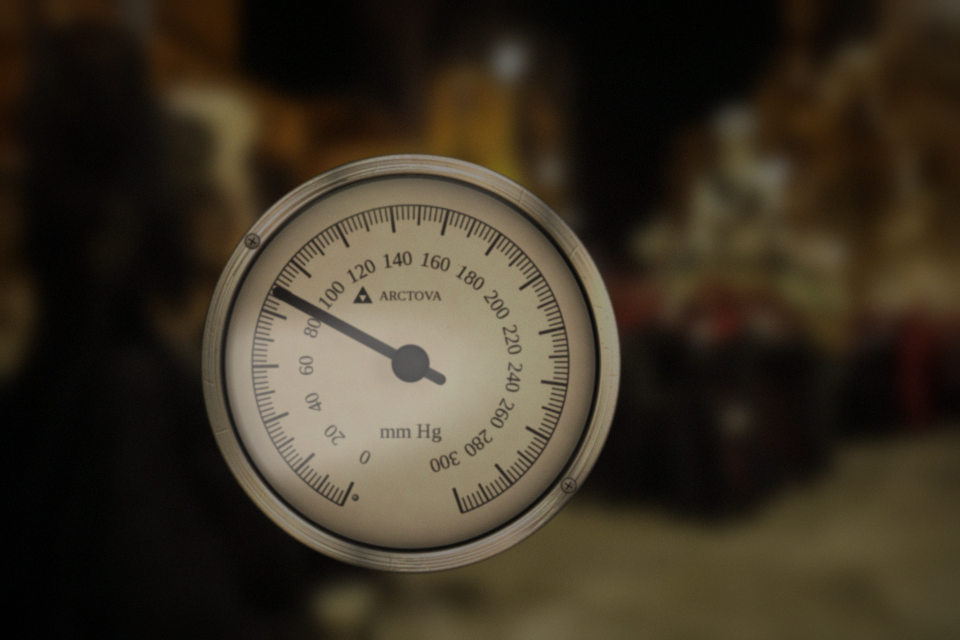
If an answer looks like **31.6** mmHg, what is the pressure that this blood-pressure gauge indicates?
**88** mmHg
